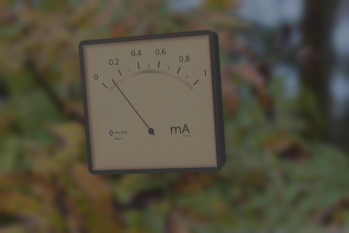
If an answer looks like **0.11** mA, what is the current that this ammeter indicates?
**0.1** mA
